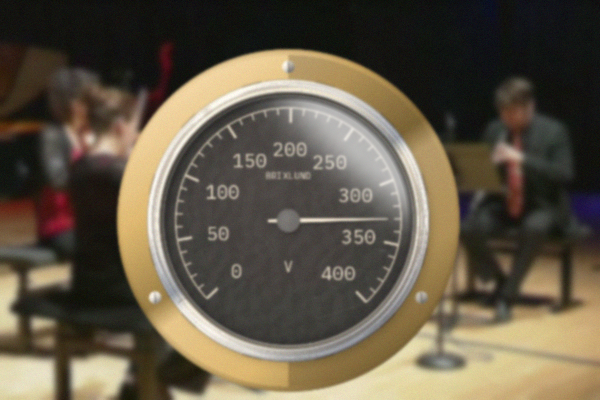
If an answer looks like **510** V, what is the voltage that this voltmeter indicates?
**330** V
